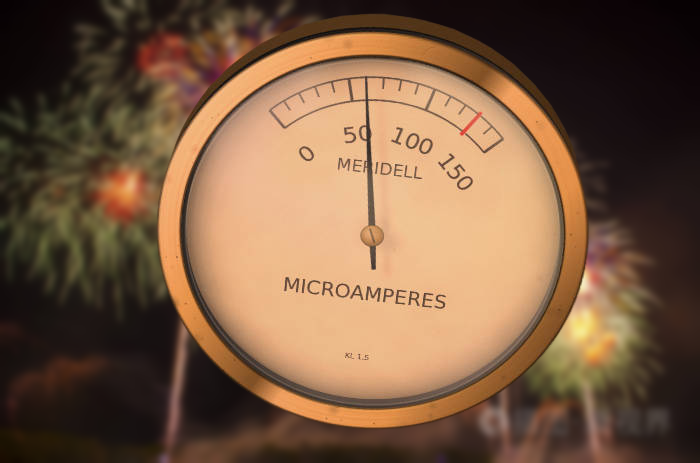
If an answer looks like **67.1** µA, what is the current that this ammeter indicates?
**60** µA
